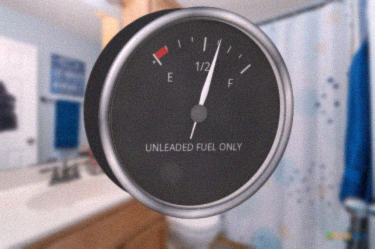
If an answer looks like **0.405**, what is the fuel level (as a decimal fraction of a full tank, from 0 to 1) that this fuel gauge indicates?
**0.625**
